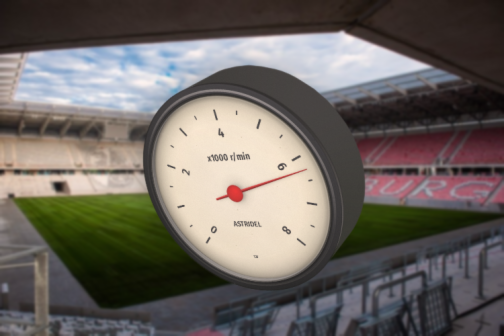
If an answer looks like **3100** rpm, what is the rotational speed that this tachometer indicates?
**6250** rpm
